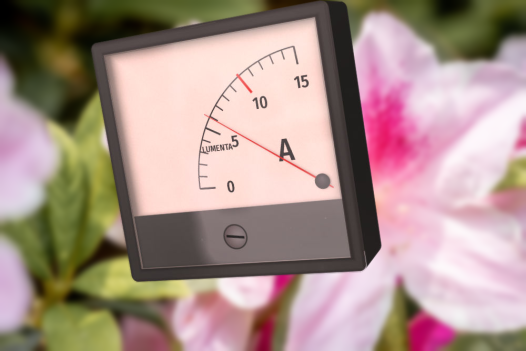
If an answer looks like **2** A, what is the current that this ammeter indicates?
**6** A
